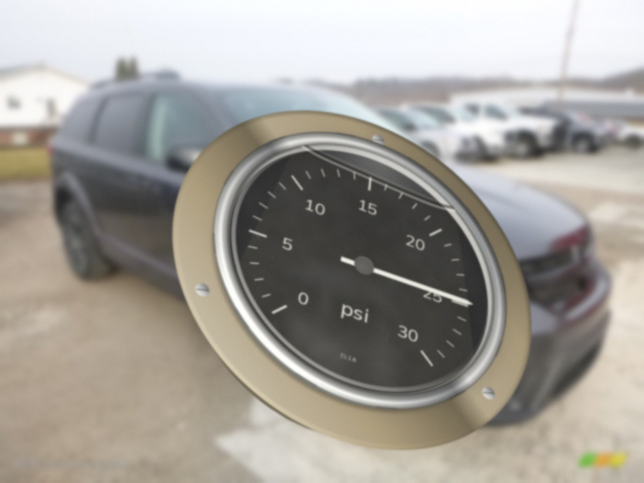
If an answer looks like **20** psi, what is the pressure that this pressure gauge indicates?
**25** psi
